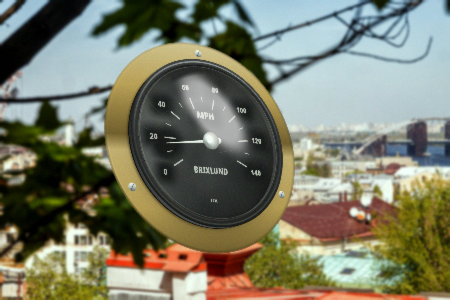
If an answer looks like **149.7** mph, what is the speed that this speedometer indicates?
**15** mph
